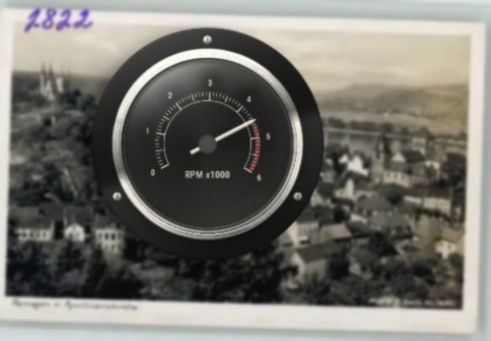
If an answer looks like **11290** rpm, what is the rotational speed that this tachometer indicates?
**4500** rpm
